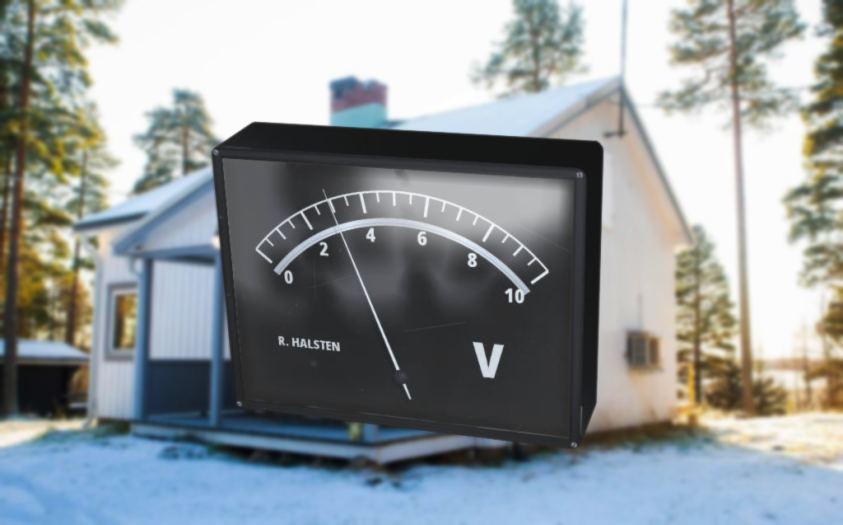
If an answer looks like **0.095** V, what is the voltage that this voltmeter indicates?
**3** V
